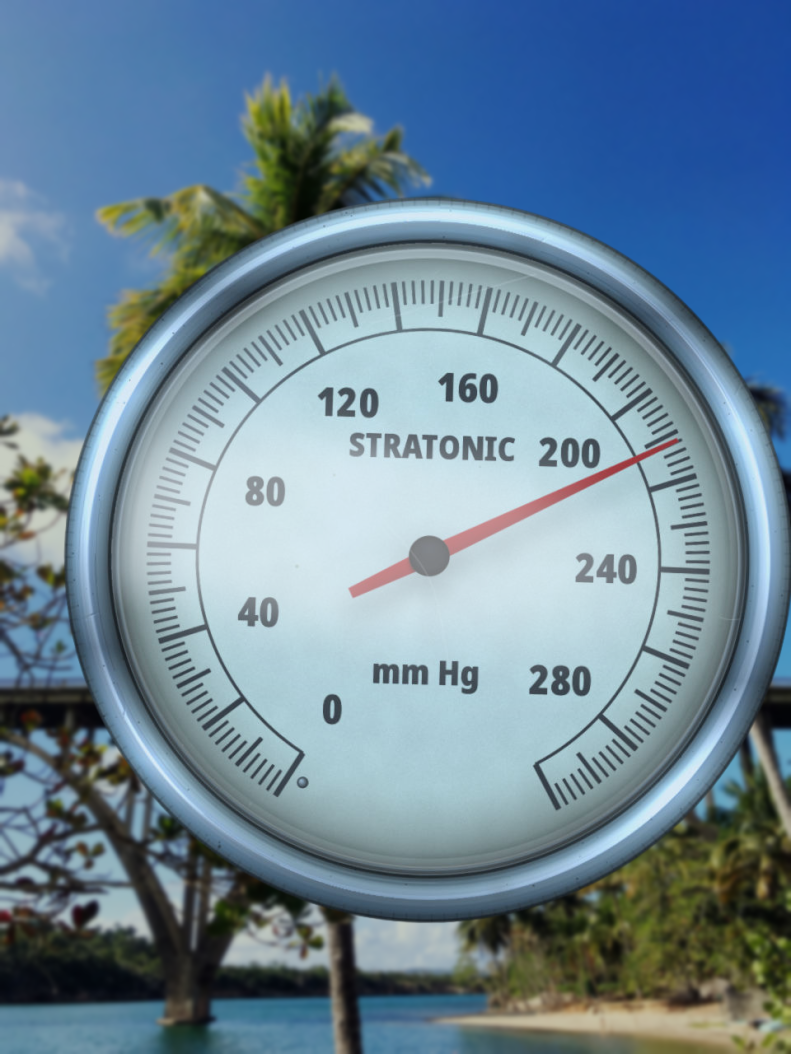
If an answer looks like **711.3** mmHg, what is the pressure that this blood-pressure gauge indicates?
**212** mmHg
